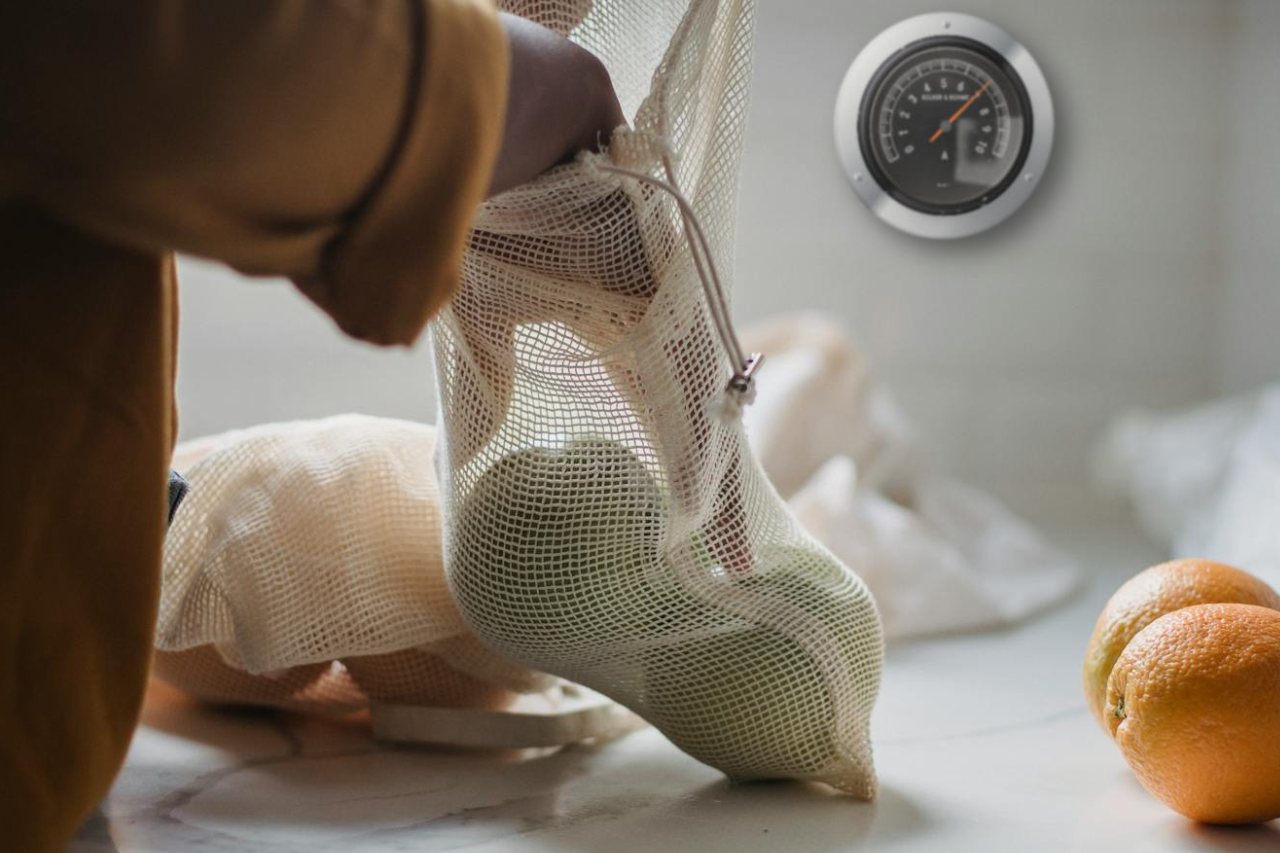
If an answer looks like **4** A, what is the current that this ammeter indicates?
**7** A
